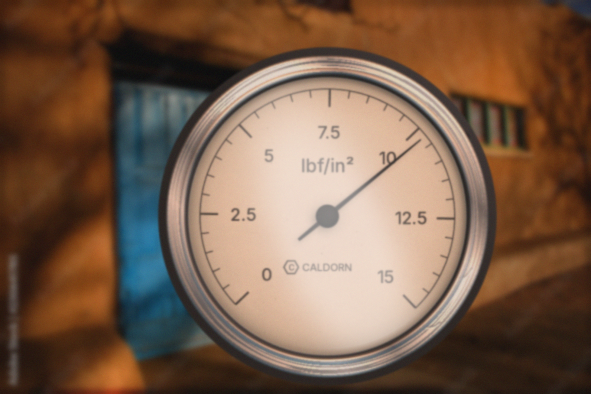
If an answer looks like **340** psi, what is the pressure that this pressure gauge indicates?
**10.25** psi
